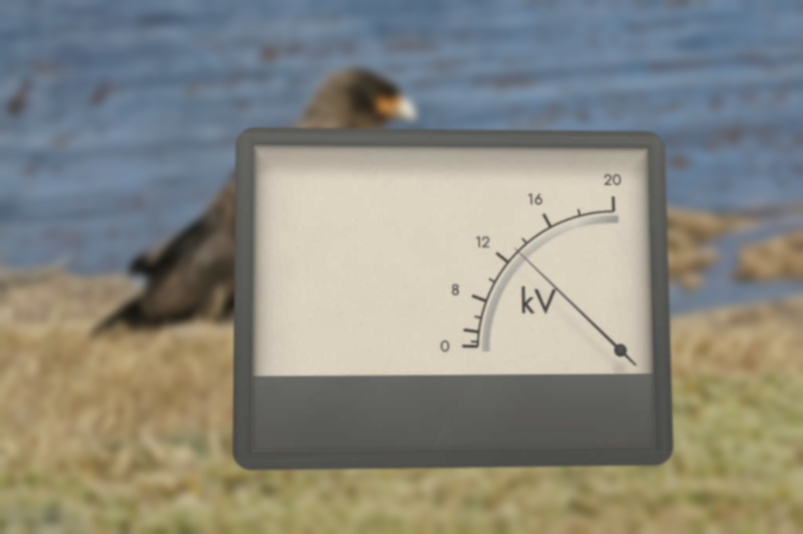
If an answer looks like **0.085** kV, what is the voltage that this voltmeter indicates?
**13** kV
